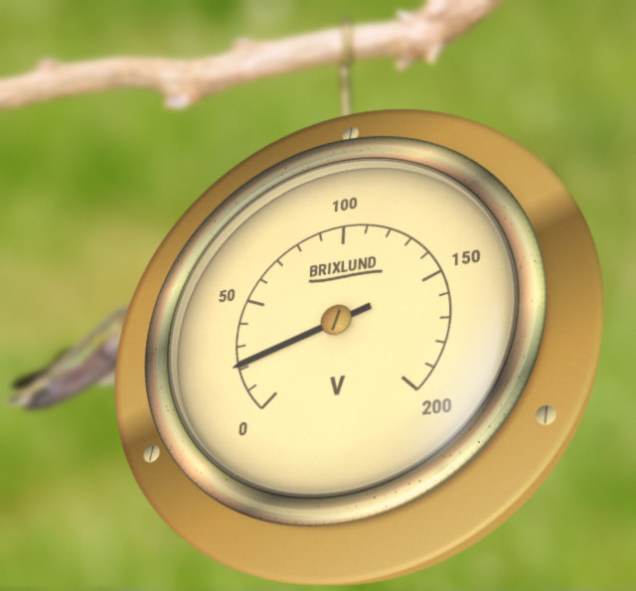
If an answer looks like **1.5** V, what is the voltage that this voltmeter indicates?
**20** V
